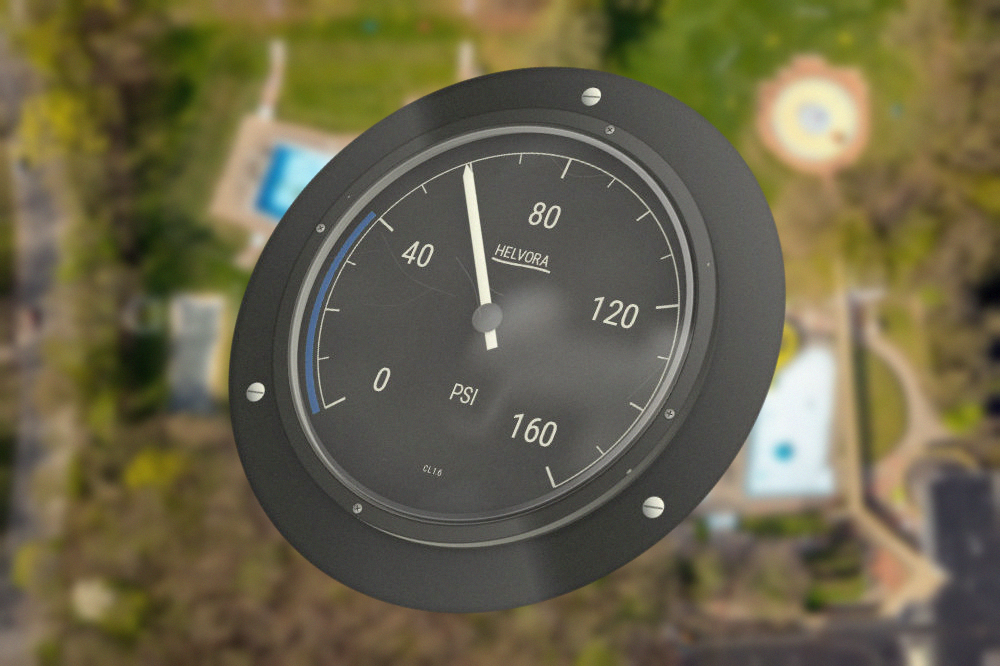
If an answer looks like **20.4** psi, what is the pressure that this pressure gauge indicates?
**60** psi
